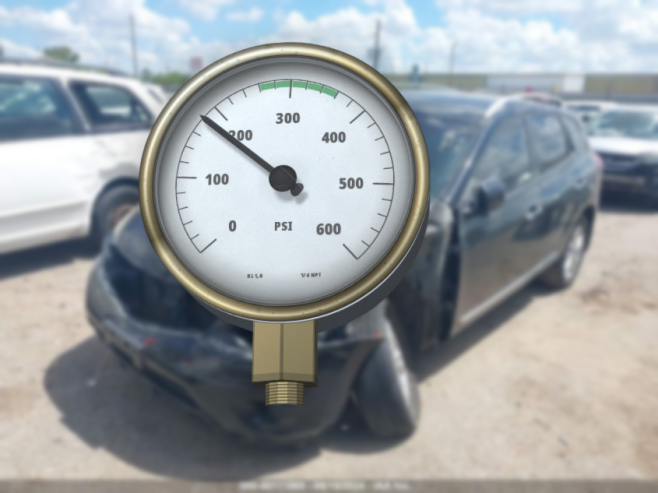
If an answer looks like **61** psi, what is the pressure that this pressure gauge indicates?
**180** psi
